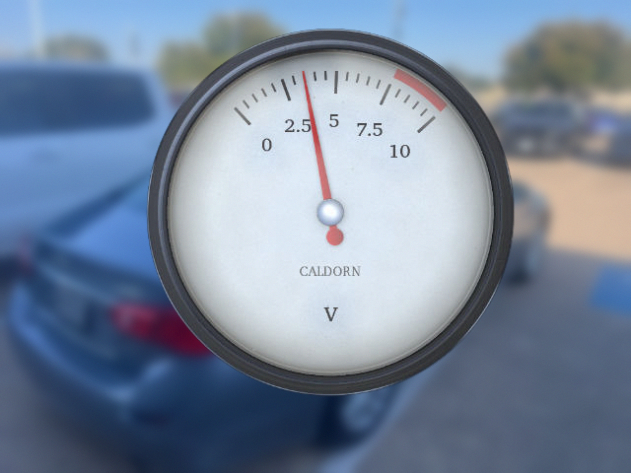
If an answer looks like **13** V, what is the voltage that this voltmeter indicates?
**3.5** V
